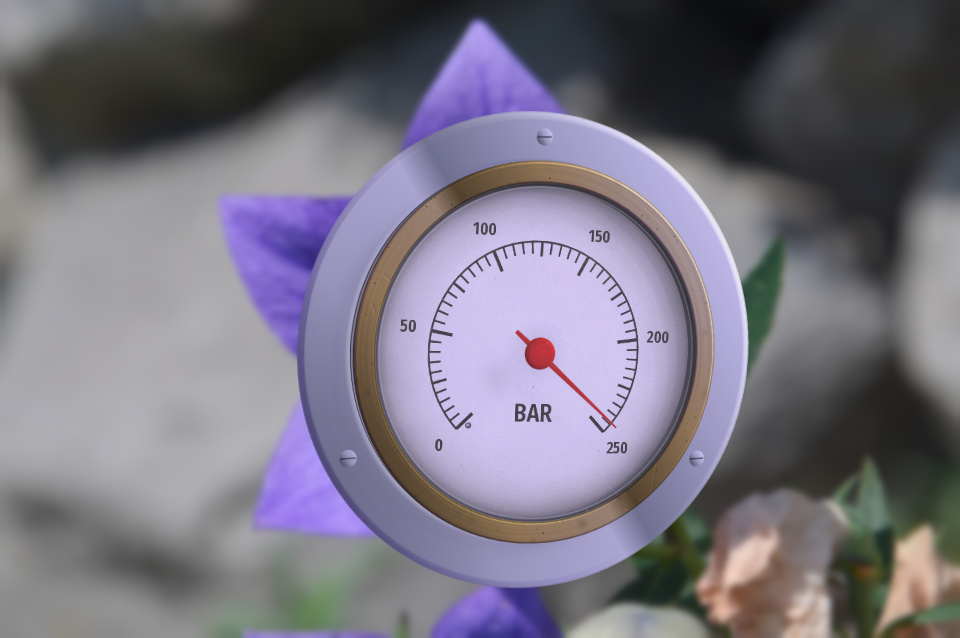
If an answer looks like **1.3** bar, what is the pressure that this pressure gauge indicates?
**245** bar
